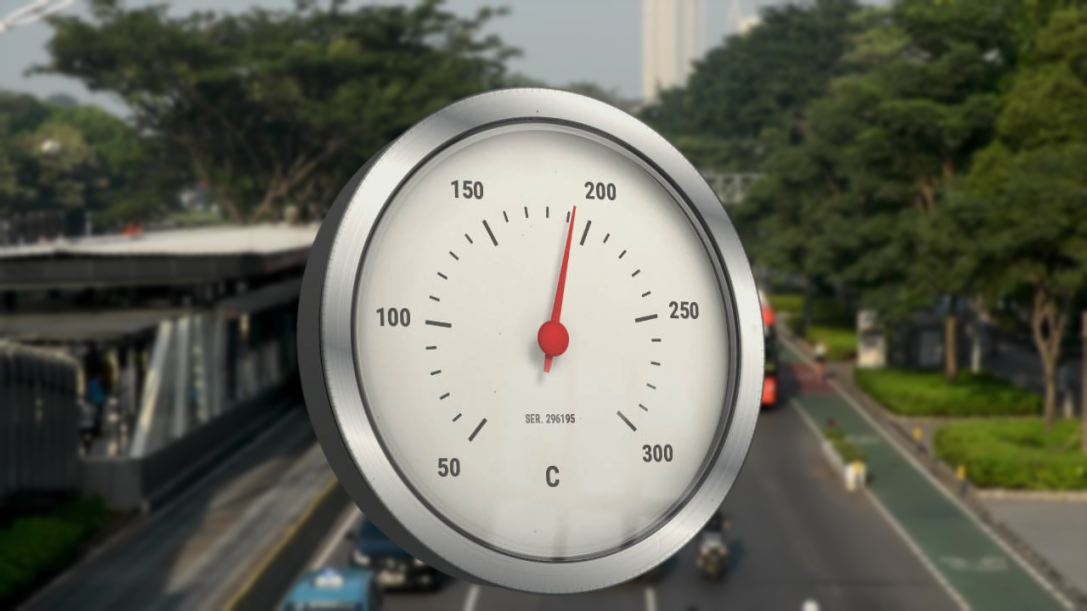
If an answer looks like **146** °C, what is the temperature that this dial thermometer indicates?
**190** °C
